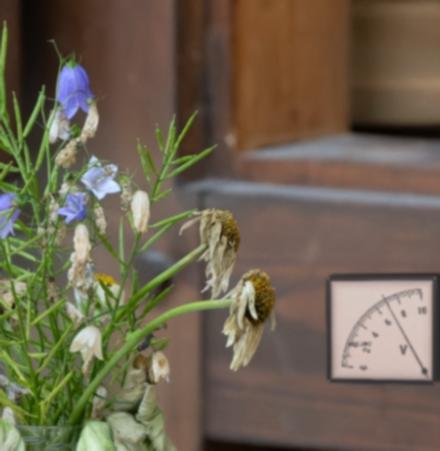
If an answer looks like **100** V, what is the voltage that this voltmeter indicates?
**7** V
